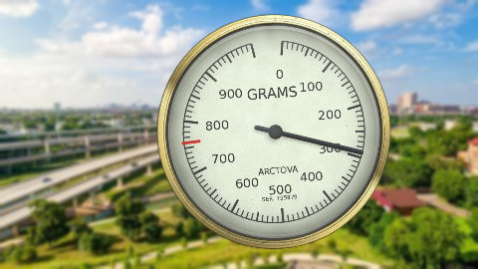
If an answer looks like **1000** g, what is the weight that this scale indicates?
**290** g
